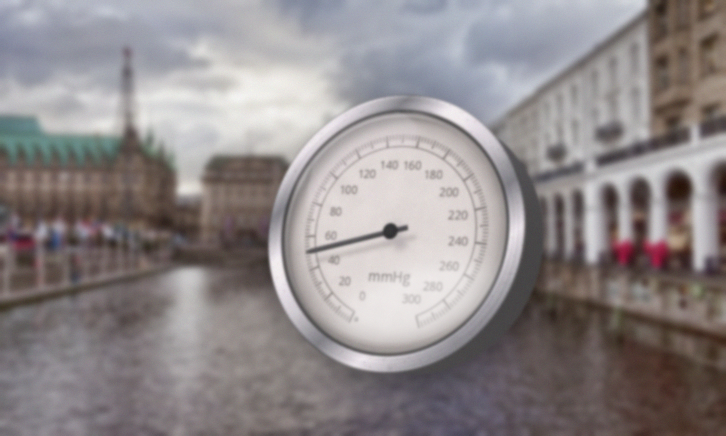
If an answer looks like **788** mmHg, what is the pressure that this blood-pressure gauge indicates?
**50** mmHg
